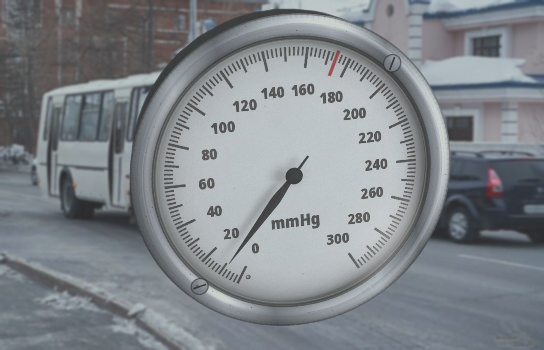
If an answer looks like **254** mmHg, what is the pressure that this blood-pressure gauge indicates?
**10** mmHg
